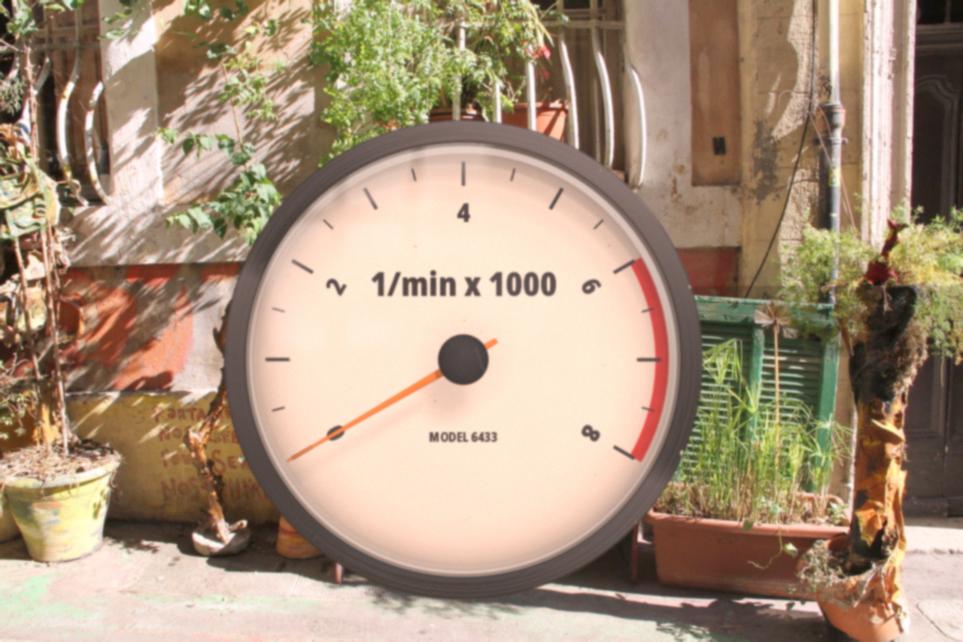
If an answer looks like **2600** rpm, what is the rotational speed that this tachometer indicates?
**0** rpm
